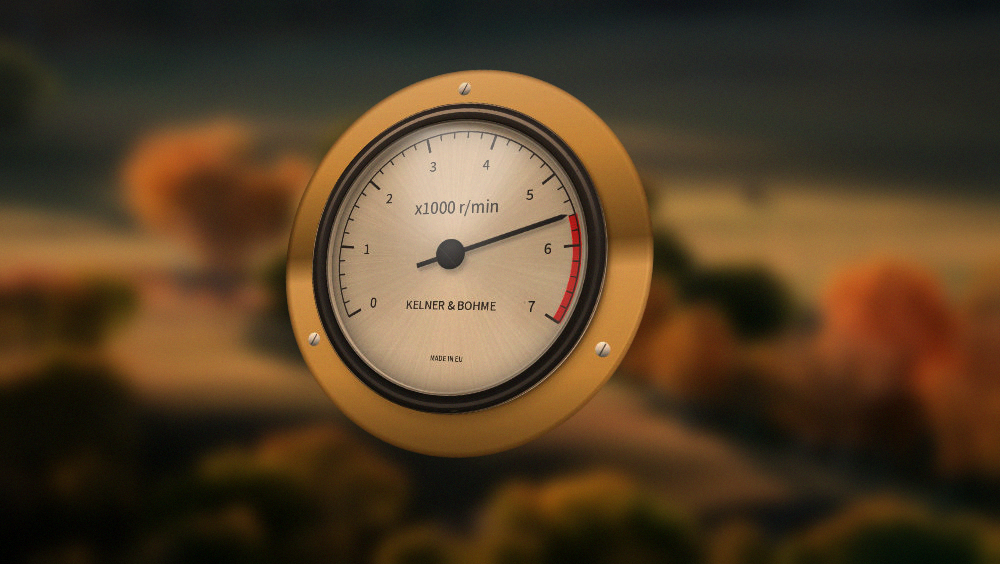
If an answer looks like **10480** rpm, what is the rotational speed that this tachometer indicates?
**5600** rpm
